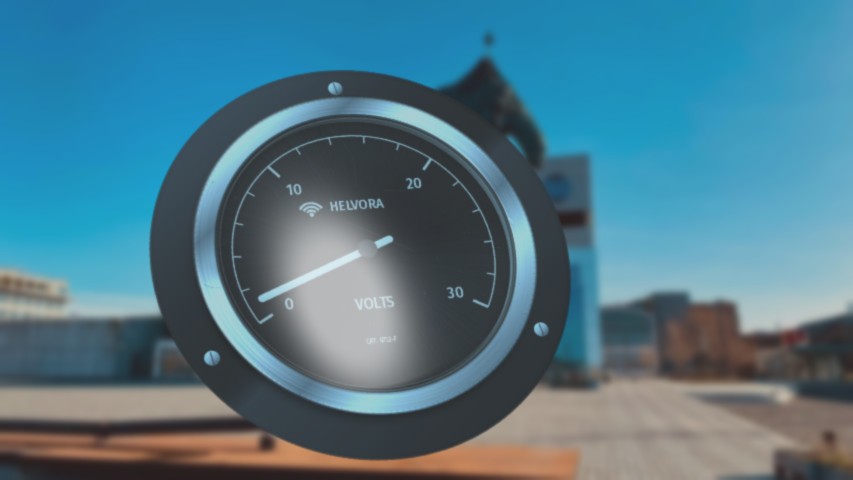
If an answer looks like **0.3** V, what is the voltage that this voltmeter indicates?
**1** V
